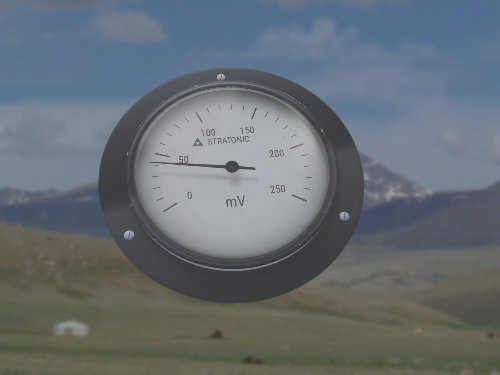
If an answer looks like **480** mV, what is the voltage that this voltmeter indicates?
**40** mV
